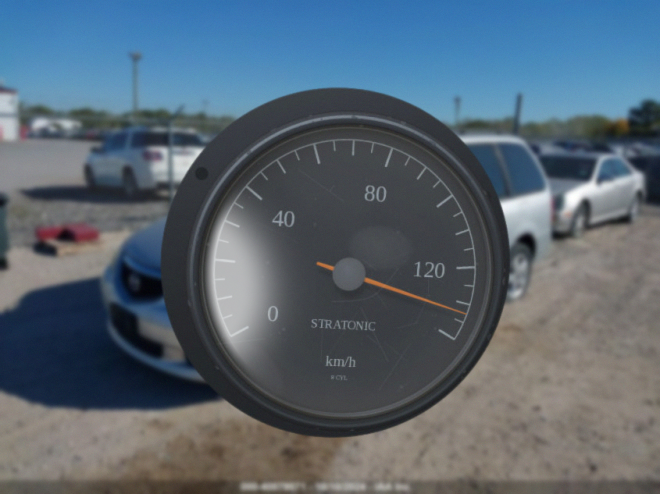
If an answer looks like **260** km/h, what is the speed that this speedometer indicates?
**132.5** km/h
